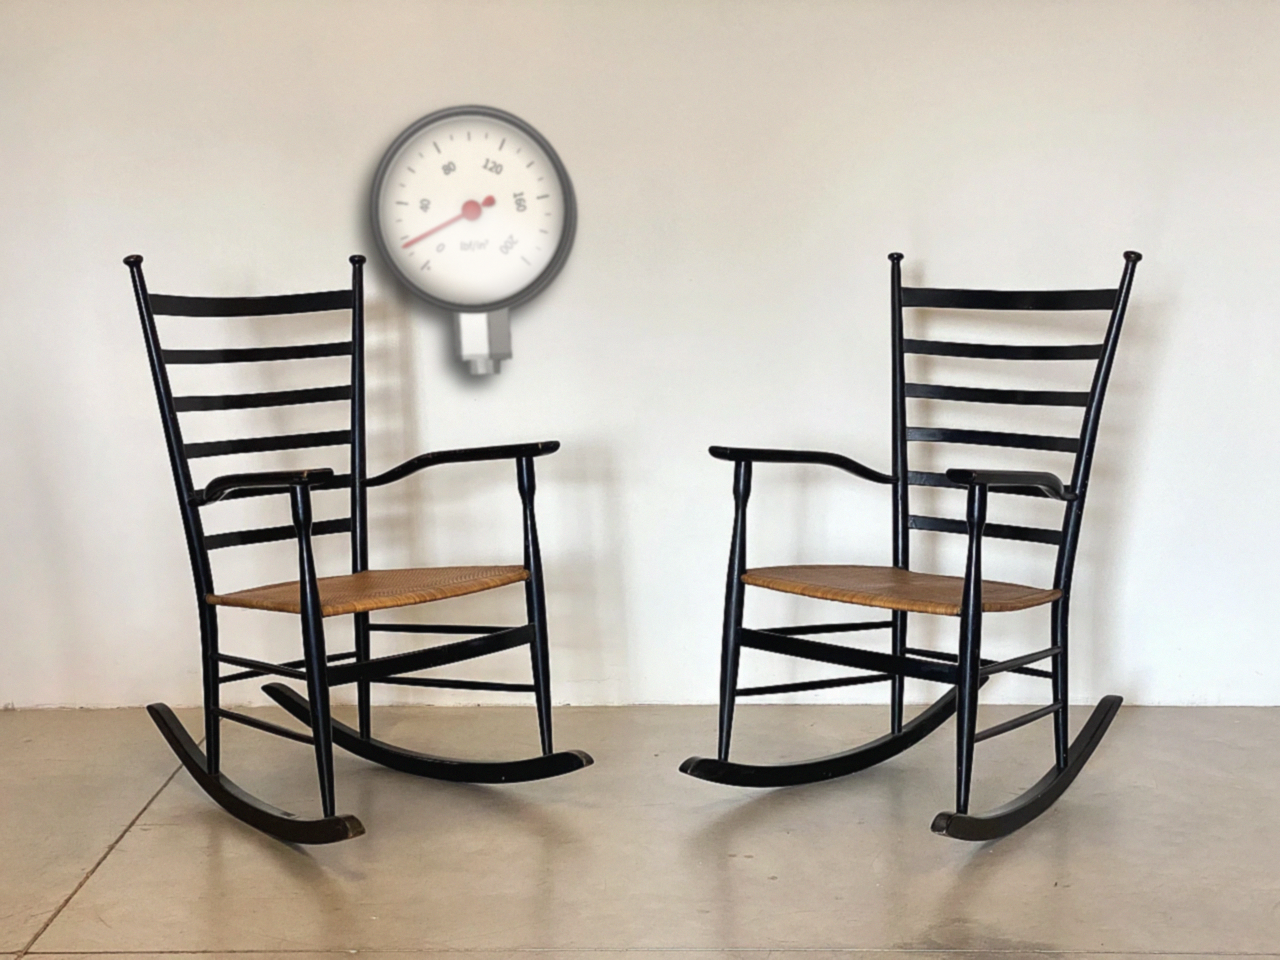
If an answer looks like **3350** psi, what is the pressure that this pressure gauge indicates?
**15** psi
